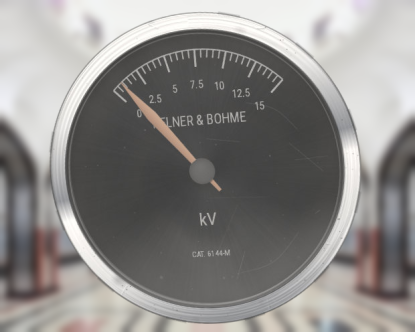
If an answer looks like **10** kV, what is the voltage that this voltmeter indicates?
**1** kV
